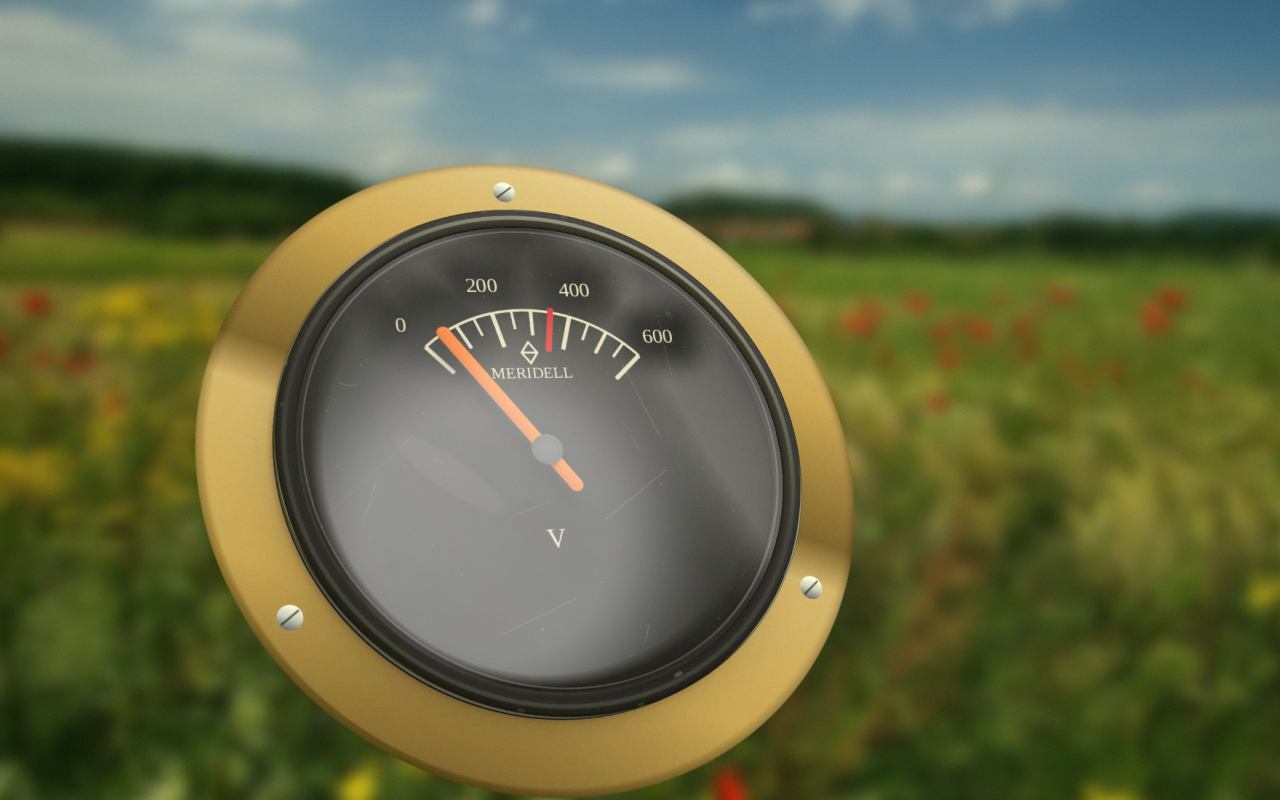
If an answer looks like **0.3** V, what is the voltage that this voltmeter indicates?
**50** V
